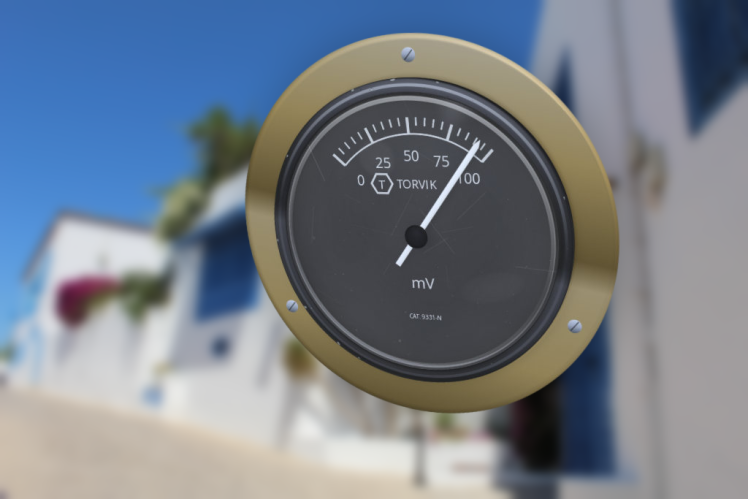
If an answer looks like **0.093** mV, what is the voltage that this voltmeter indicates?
**92.5** mV
